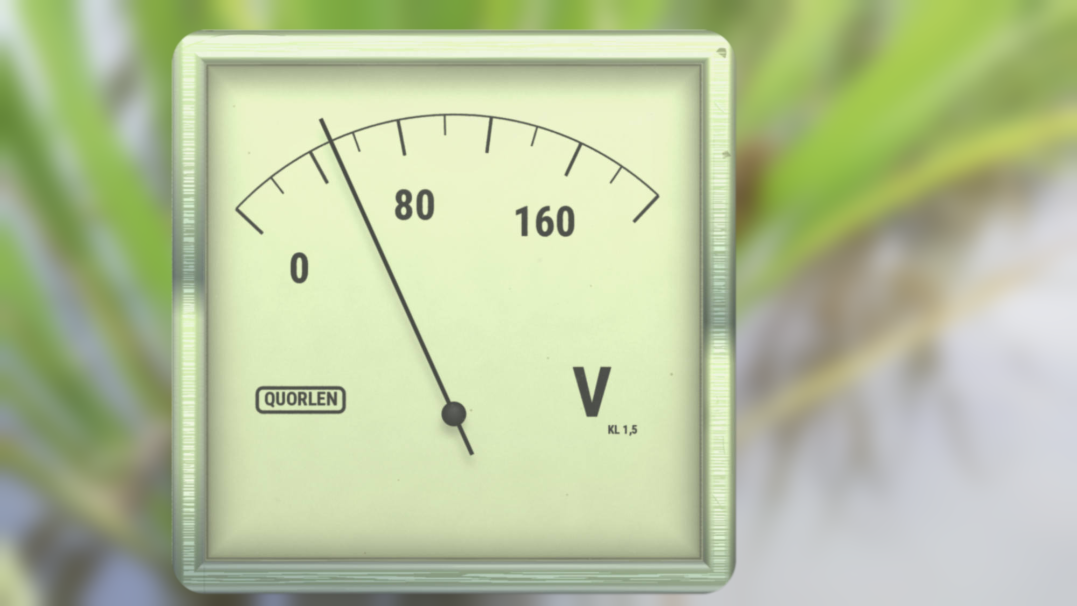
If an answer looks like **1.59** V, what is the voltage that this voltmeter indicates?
**50** V
